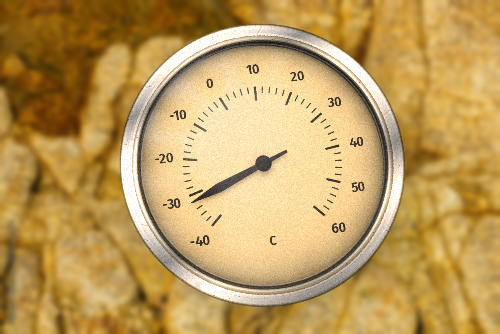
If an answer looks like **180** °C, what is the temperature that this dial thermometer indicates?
**-32** °C
